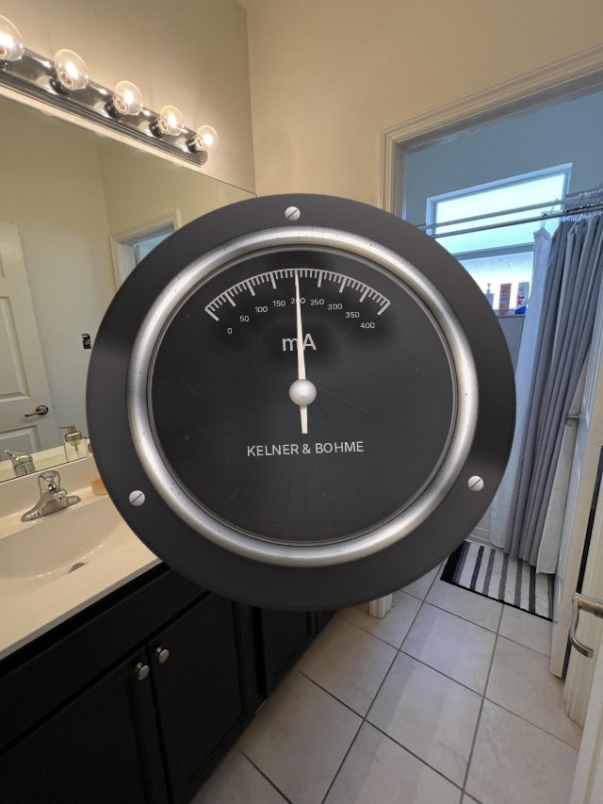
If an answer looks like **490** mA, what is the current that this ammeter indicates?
**200** mA
